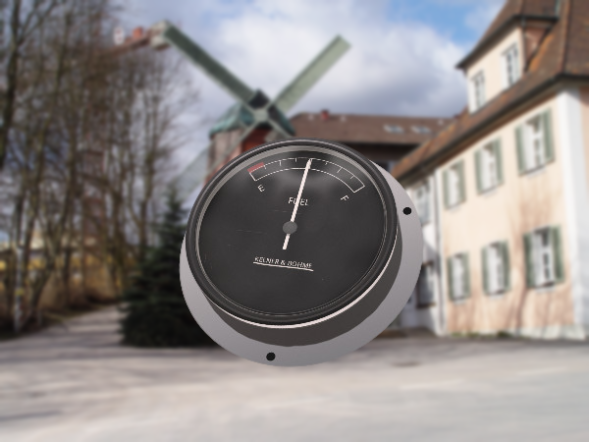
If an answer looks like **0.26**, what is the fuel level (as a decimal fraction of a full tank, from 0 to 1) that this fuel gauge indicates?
**0.5**
